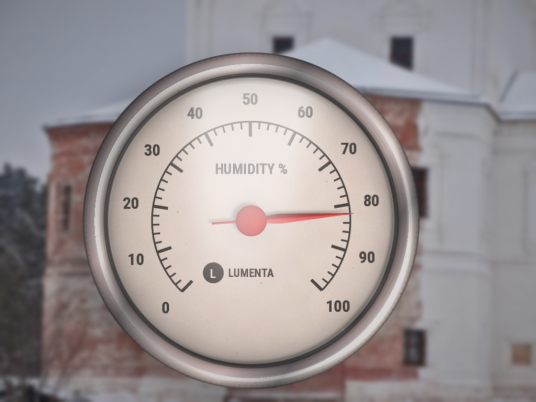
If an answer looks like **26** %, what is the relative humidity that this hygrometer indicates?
**82** %
